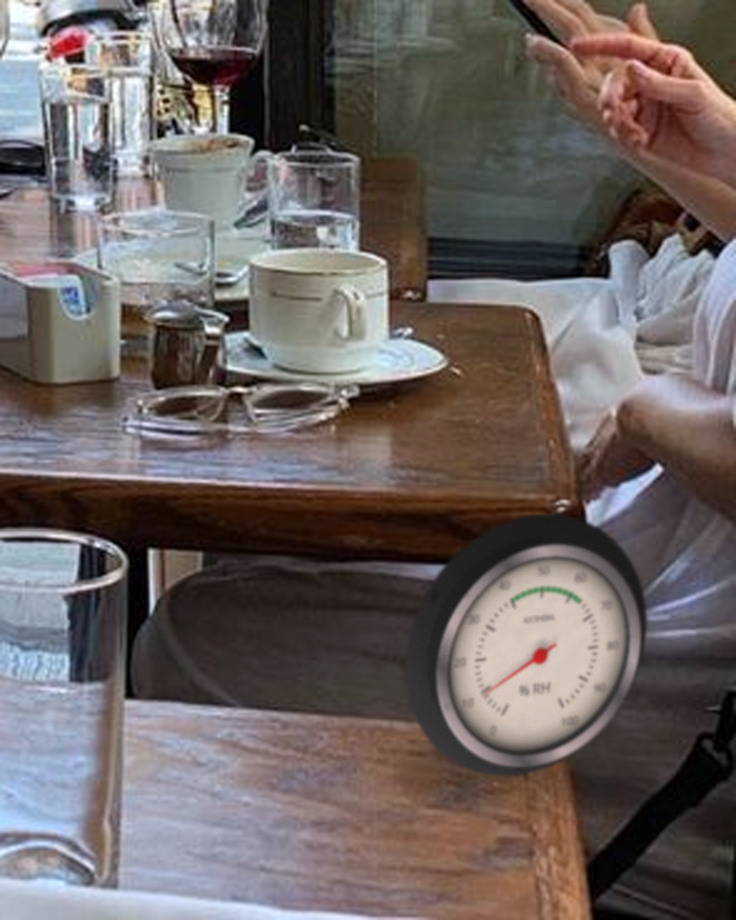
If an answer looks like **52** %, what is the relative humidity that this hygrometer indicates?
**10** %
